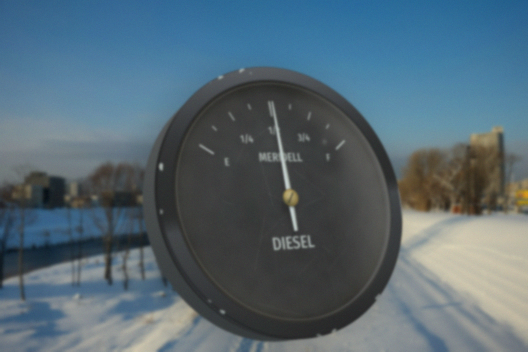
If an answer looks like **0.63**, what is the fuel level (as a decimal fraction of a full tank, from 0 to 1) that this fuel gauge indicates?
**0.5**
